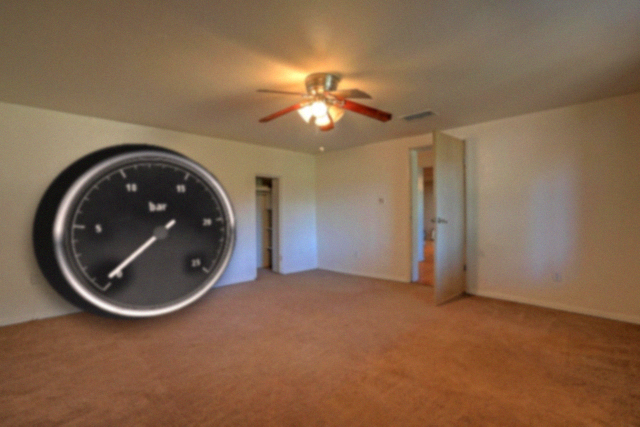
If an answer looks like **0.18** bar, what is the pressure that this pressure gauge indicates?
**0.5** bar
